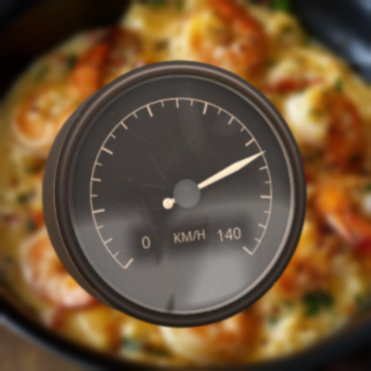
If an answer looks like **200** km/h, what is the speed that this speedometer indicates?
**105** km/h
